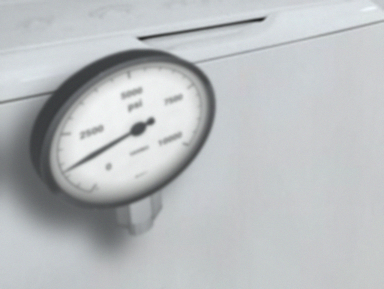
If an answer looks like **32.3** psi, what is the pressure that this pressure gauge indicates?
**1250** psi
